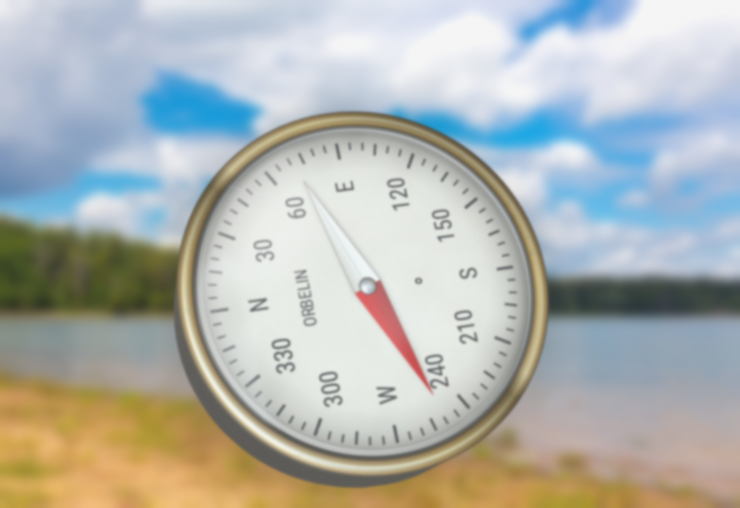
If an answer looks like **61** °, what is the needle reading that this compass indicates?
**250** °
